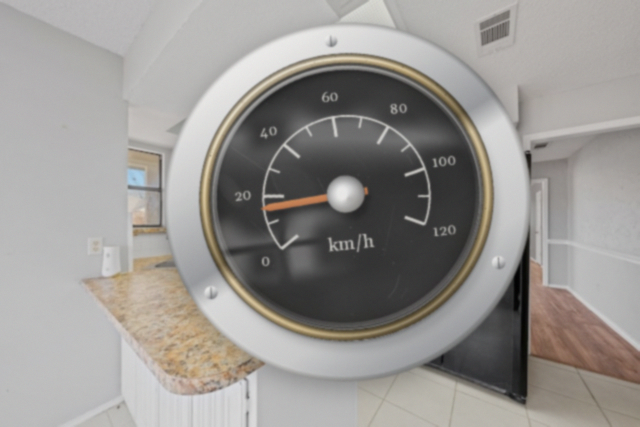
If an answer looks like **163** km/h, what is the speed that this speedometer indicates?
**15** km/h
